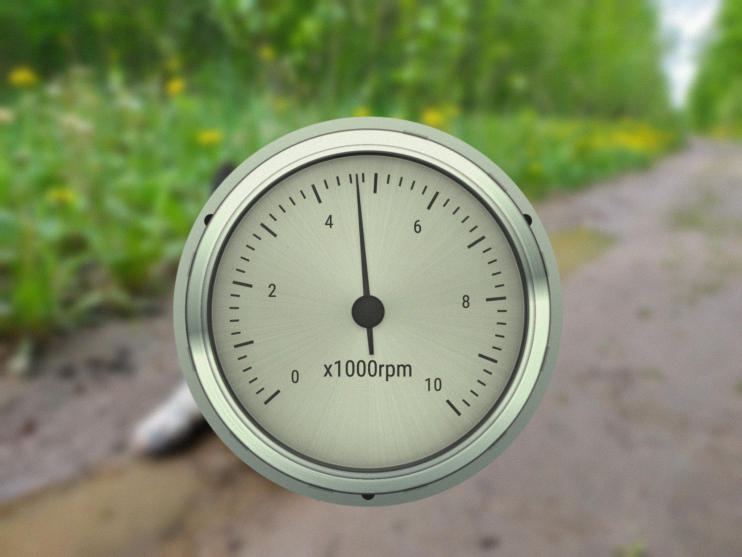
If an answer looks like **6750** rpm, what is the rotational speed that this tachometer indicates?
**4700** rpm
